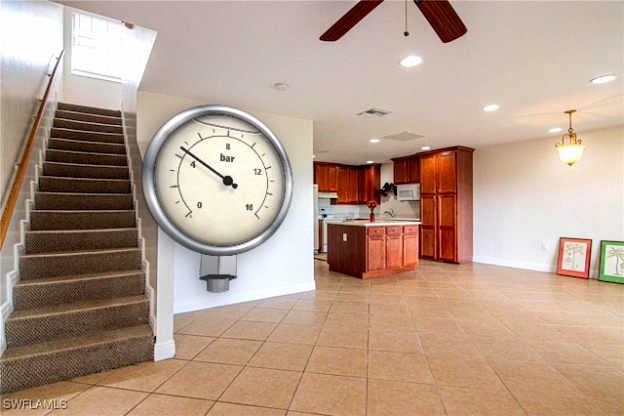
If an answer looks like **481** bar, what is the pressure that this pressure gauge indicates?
**4.5** bar
